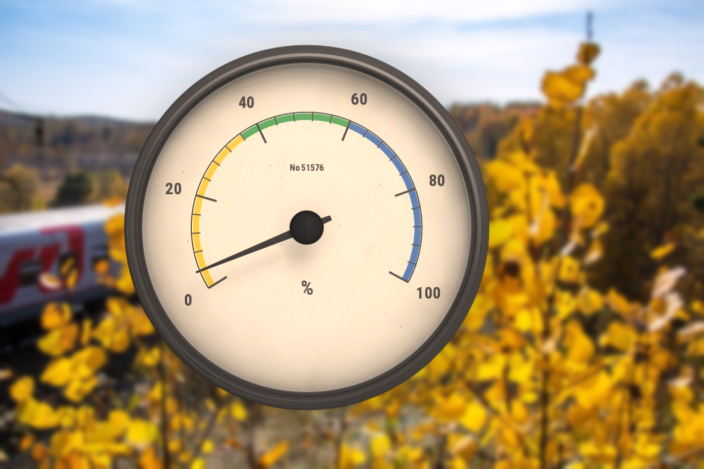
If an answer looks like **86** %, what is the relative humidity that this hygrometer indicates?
**4** %
